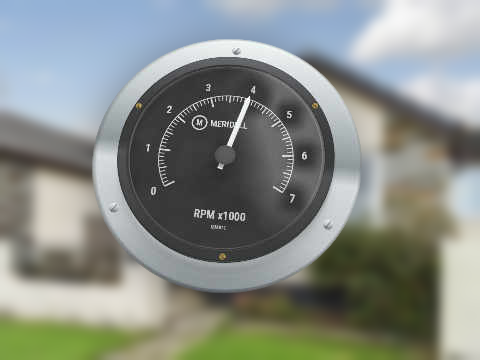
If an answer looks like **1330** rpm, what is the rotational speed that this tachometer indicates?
**4000** rpm
